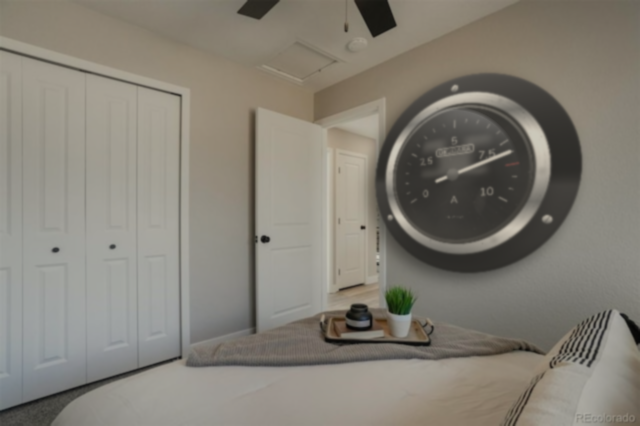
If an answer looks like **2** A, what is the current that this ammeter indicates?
**8** A
